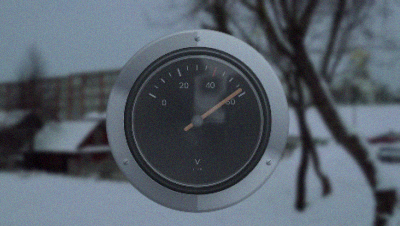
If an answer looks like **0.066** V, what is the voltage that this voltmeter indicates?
**57.5** V
